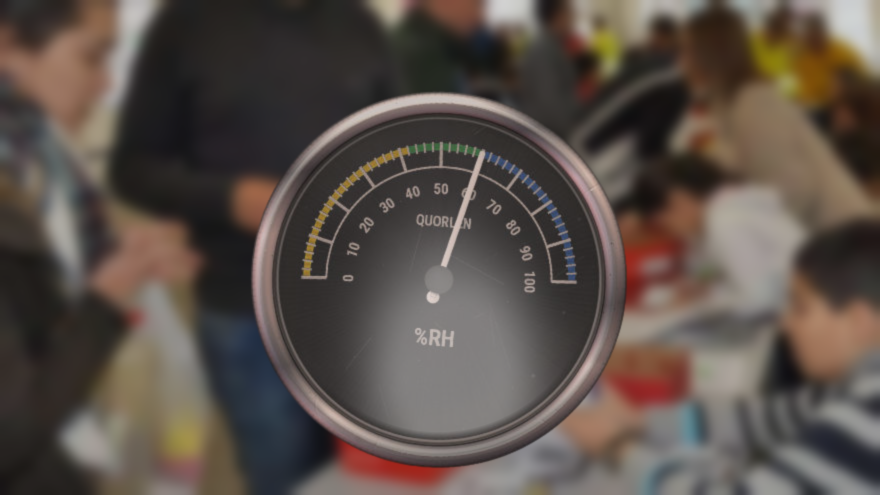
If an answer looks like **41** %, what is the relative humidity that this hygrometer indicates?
**60** %
